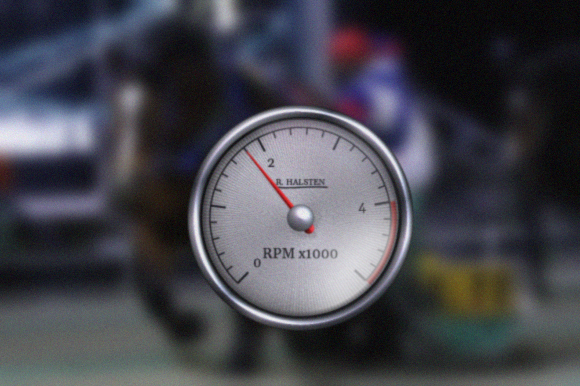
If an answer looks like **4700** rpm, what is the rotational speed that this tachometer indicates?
**1800** rpm
